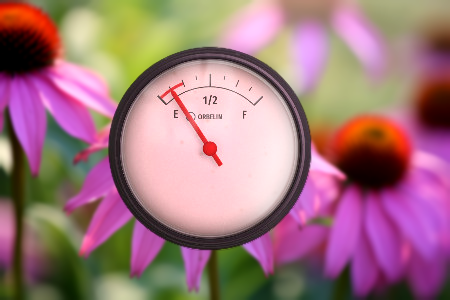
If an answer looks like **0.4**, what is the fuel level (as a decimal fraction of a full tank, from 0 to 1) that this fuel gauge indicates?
**0.125**
